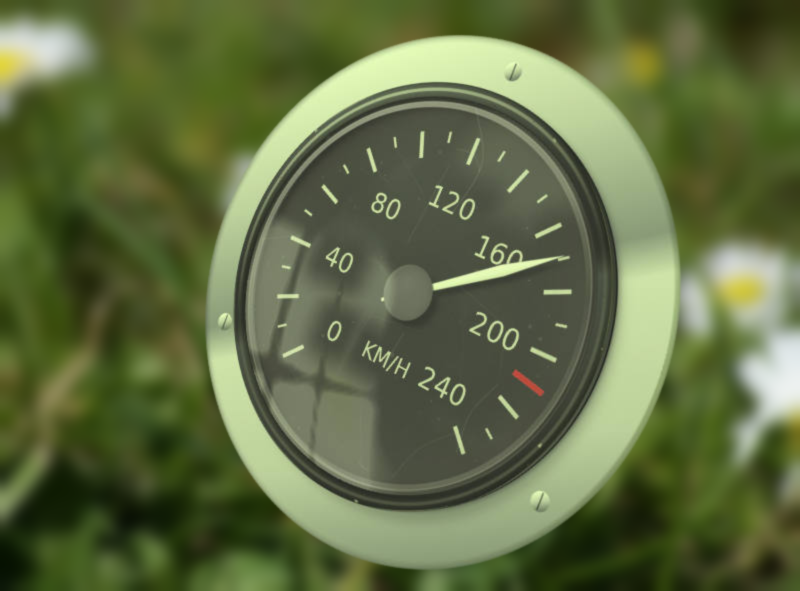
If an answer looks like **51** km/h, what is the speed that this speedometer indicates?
**170** km/h
